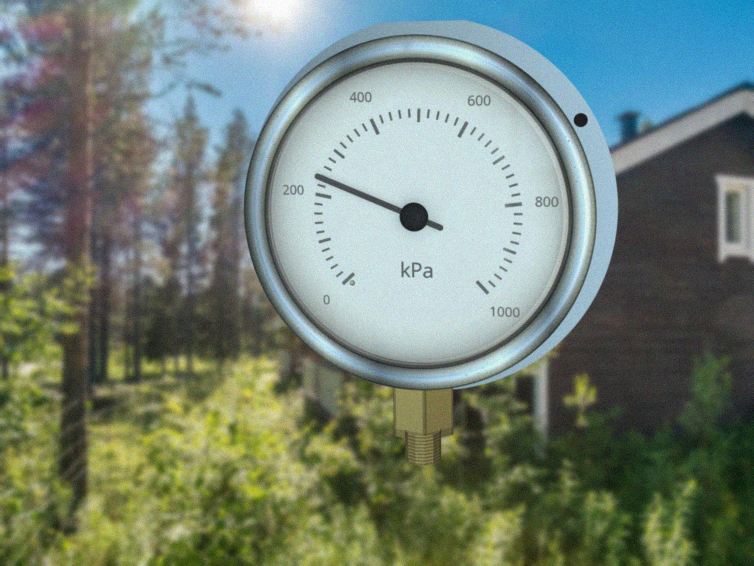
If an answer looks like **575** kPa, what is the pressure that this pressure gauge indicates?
**240** kPa
